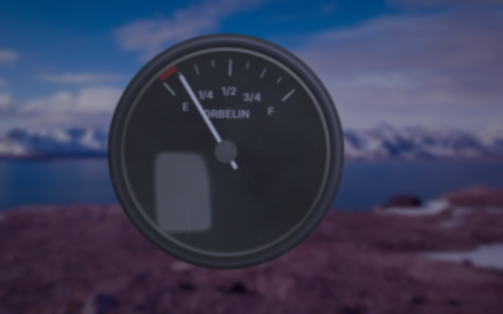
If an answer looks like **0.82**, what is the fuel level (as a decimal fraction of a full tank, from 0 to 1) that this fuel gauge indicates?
**0.125**
